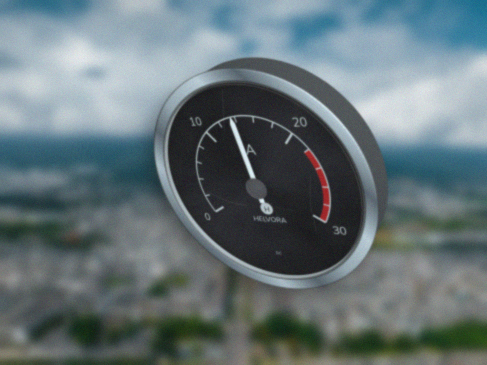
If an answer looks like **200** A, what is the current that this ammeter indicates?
**14** A
